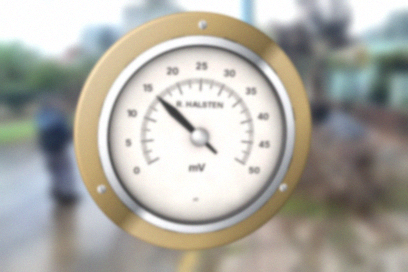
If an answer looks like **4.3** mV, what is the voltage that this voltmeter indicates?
**15** mV
